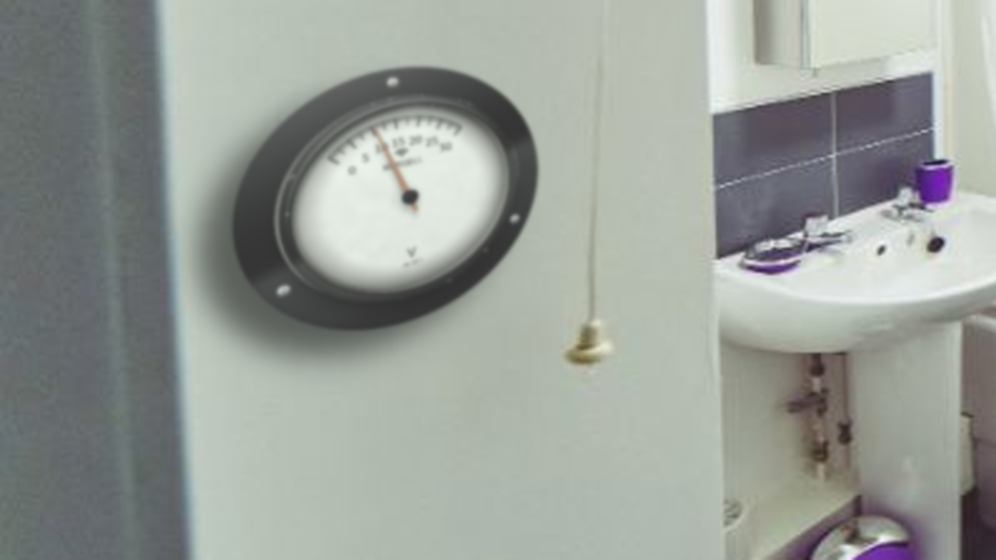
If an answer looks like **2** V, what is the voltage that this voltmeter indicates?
**10** V
